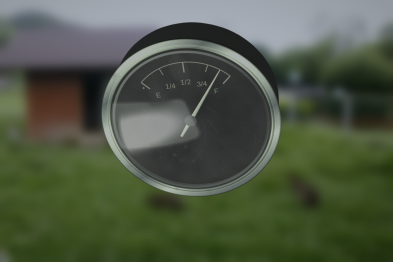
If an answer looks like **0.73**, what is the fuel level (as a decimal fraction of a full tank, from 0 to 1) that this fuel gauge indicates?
**0.875**
